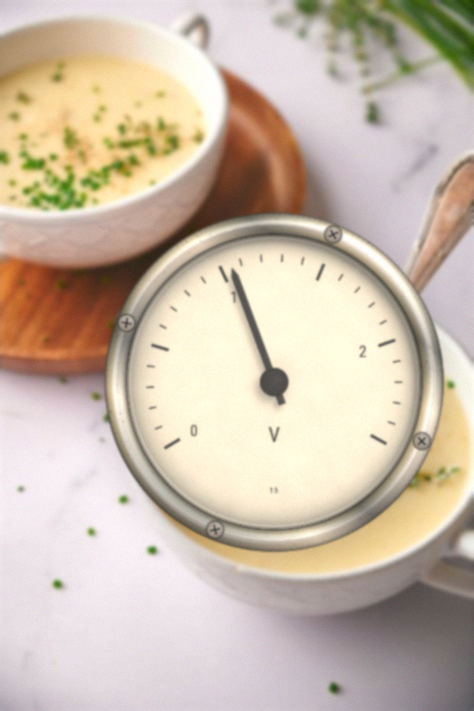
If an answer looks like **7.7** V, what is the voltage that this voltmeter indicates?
**1.05** V
